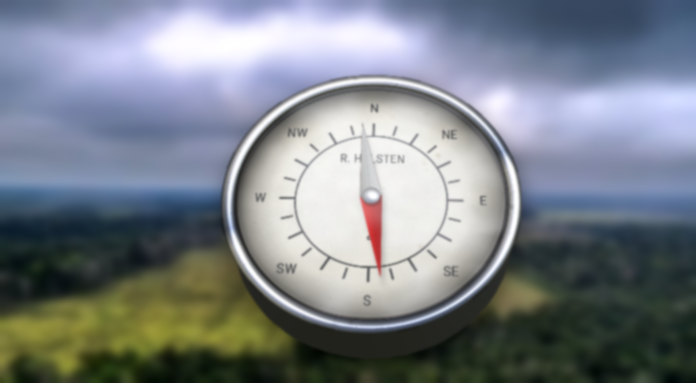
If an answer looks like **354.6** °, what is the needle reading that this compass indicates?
**172.5** °
